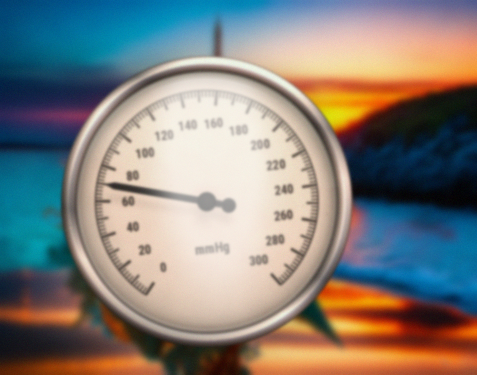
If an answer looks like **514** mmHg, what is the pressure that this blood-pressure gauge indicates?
**70** mmHg
